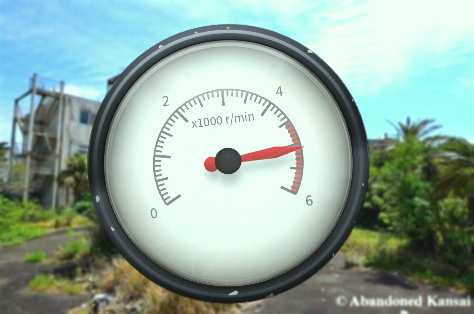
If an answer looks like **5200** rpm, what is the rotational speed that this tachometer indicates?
**5100** rpm
